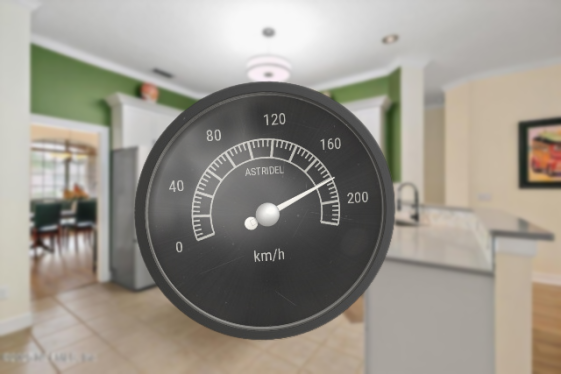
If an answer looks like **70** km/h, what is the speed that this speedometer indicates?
**180** km/h
